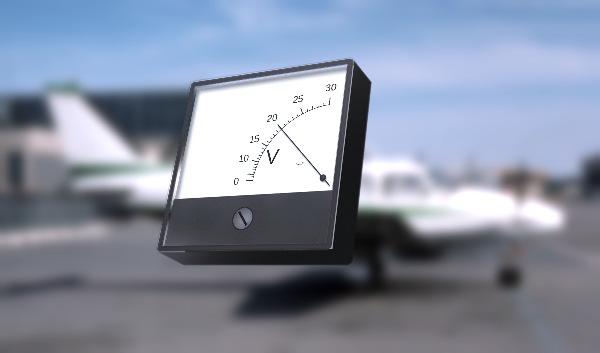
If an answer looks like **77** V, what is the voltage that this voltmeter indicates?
**20** V
